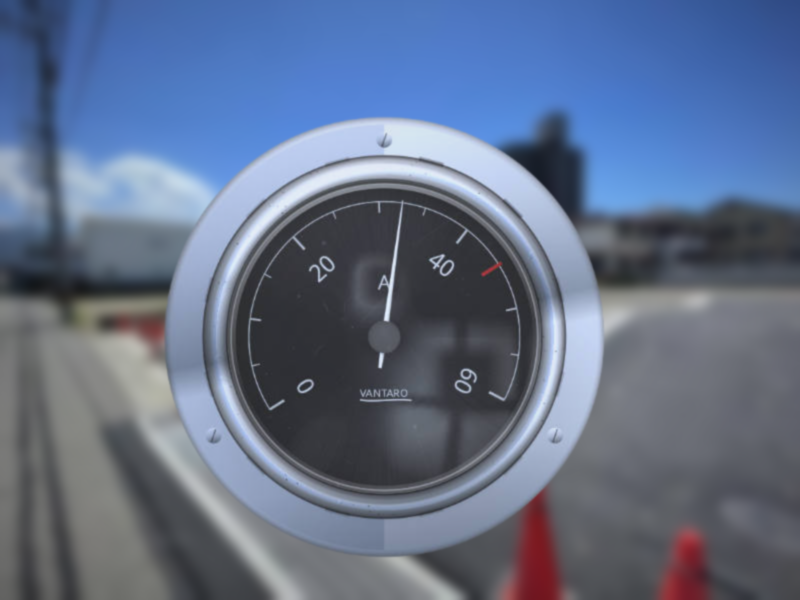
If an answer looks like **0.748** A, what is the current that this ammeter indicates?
**32.5** A
